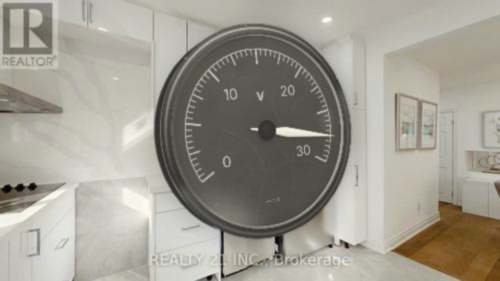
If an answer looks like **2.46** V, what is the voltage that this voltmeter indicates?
**27.5** V
